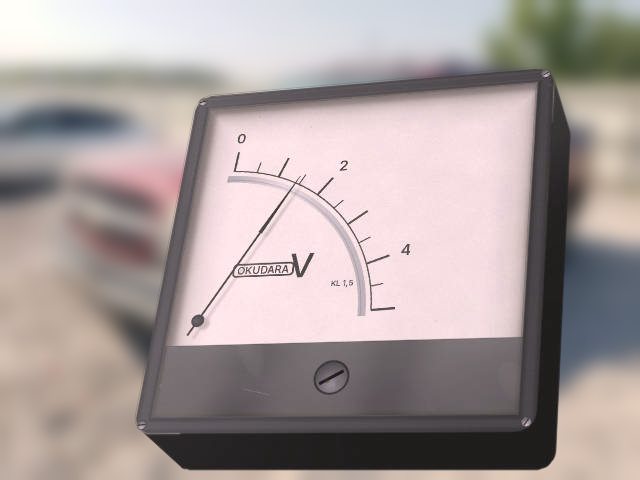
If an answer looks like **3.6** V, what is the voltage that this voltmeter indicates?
**1.5** V
